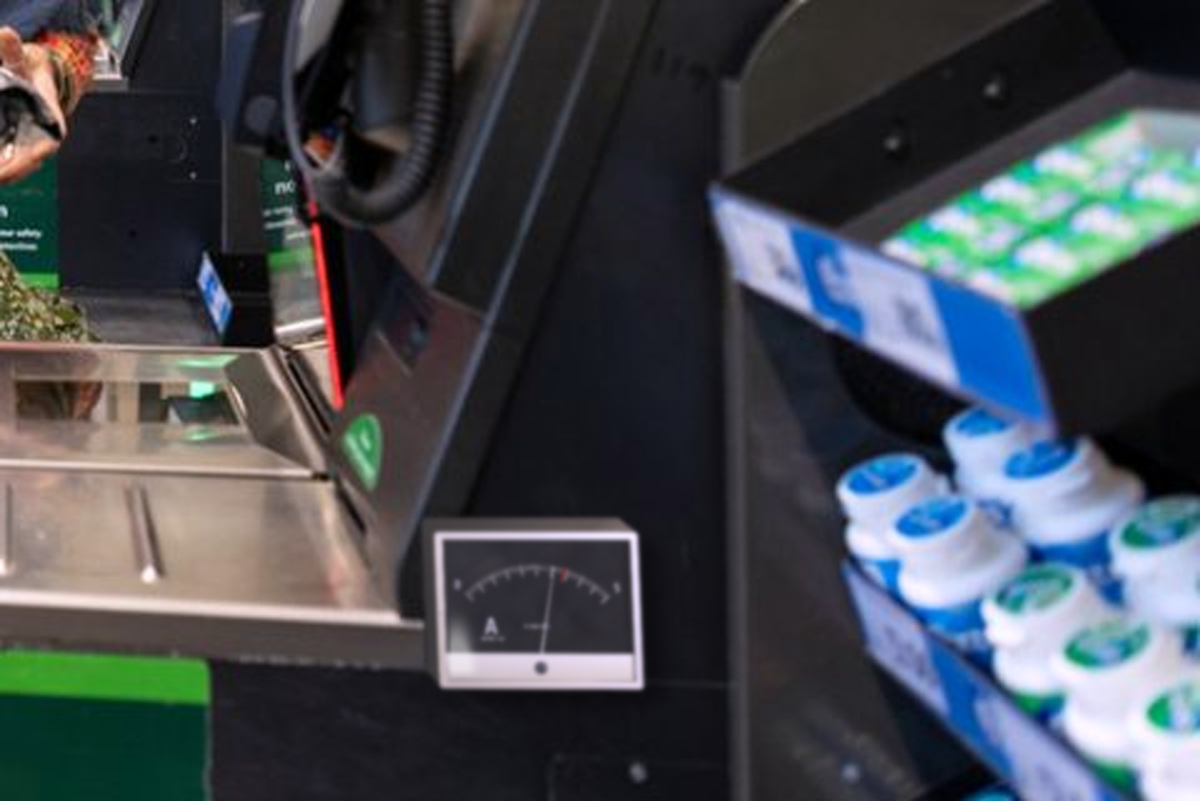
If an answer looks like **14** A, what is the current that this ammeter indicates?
**3** A
